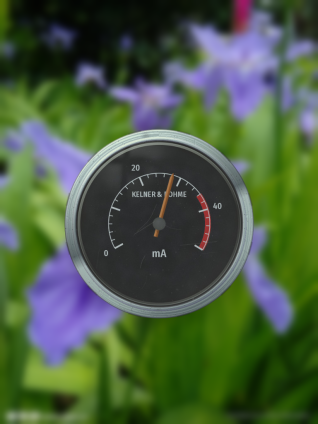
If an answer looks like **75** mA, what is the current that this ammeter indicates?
**28** mA
